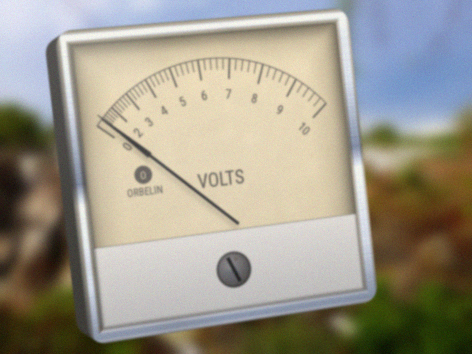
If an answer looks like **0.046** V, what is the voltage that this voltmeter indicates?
**1** V
